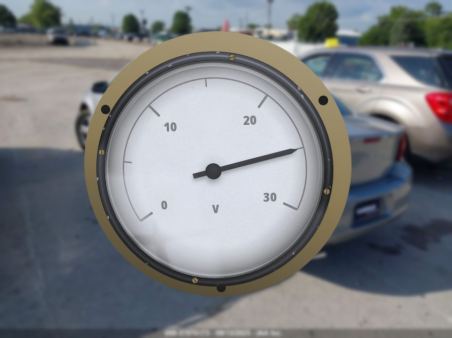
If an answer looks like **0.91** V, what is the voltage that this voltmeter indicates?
**25** V
